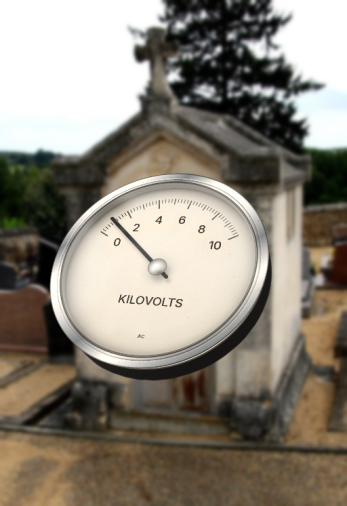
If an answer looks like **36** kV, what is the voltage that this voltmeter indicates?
**1** kV
